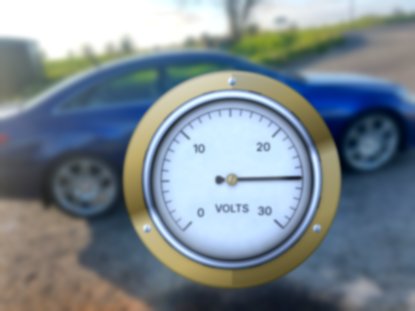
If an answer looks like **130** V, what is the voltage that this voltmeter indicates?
**25** V
